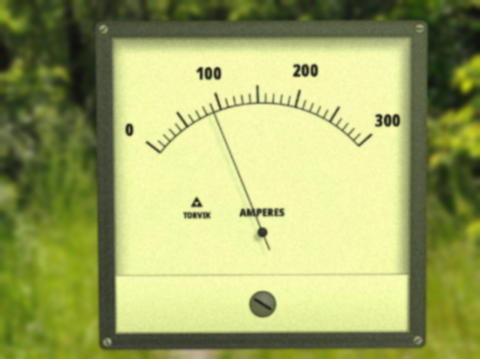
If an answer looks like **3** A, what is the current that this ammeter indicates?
**90** A
